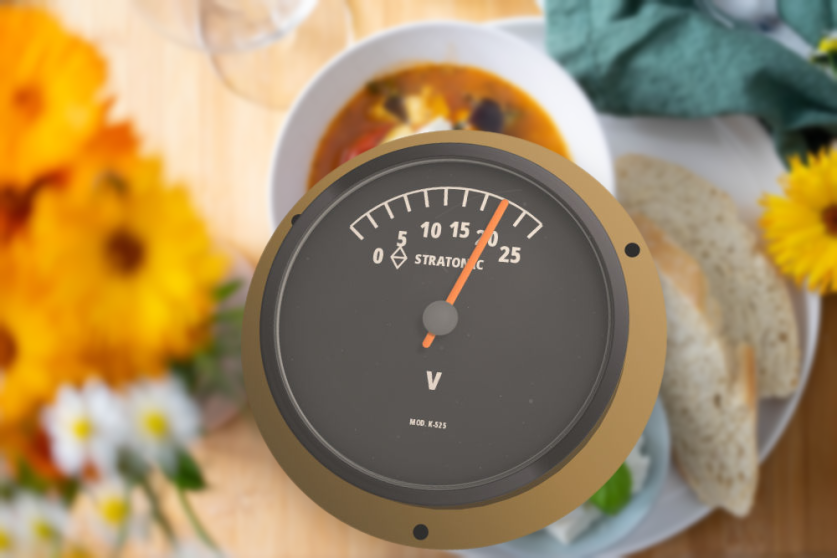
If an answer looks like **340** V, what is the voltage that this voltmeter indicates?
**20** V
